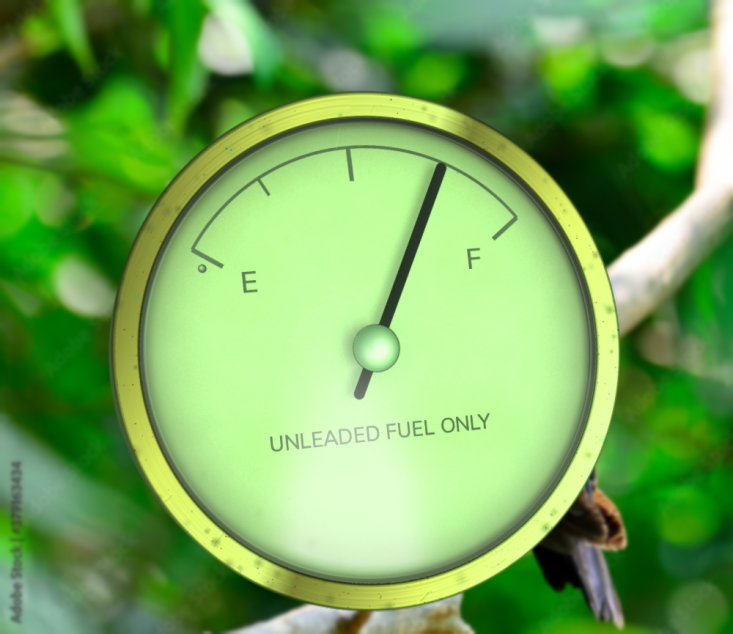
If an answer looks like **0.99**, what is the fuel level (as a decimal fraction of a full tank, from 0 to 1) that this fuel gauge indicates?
**0.75**
